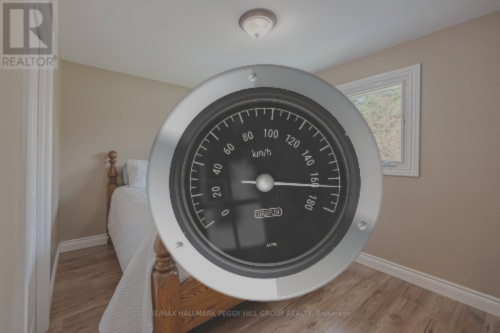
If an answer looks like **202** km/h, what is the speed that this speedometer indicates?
**165** km/h
